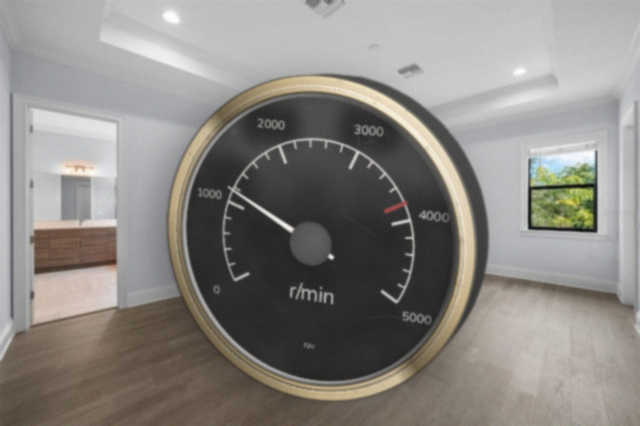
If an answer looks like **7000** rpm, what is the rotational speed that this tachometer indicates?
**1200** rpm
